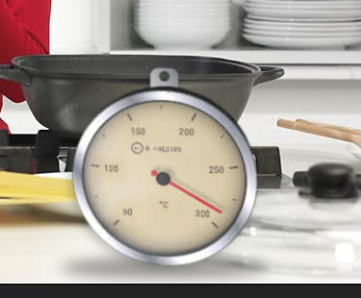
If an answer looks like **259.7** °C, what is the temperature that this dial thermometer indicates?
**287.5** °C
